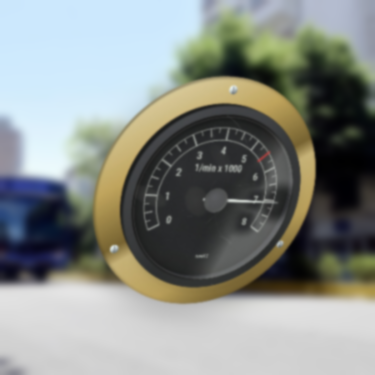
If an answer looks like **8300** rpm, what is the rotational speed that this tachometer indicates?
**7000** rpm
